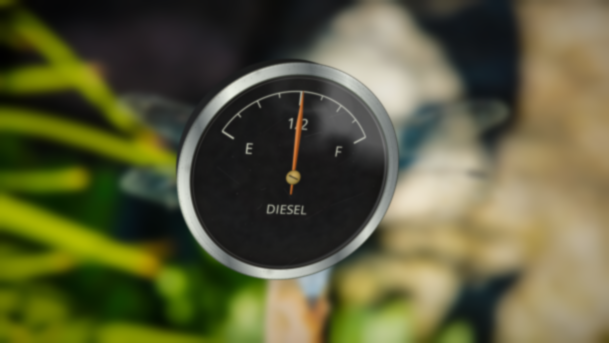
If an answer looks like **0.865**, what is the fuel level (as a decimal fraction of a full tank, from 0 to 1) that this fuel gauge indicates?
**0.5**
